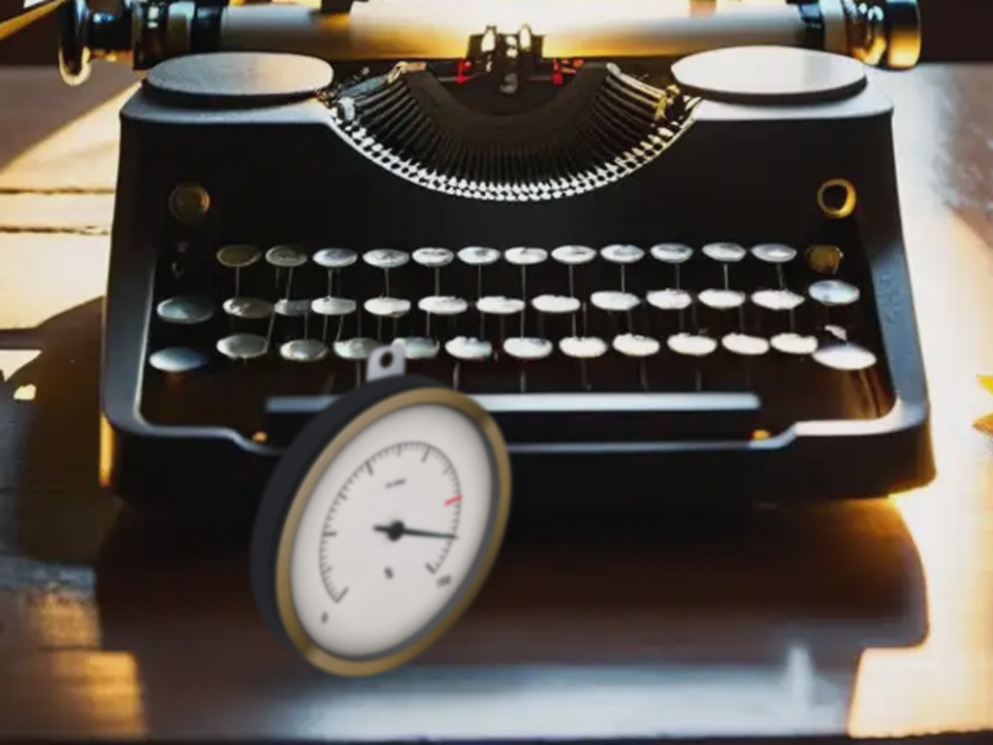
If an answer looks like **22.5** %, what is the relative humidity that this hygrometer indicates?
**90** %
